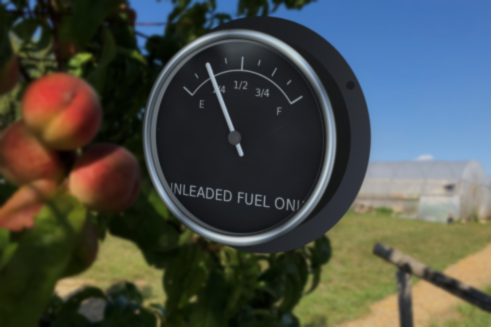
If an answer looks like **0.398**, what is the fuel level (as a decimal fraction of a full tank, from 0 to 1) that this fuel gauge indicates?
**0.25**
